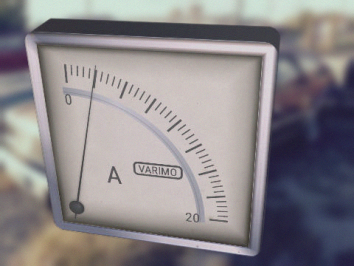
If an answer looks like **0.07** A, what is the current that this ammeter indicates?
**2.5** A
